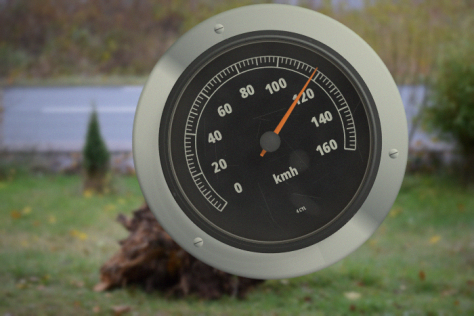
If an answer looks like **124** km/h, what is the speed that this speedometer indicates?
**118** km/h
